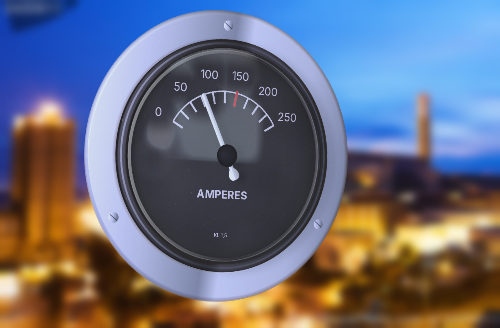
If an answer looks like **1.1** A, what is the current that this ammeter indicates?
**75** A
